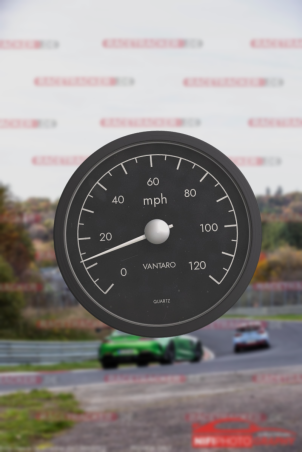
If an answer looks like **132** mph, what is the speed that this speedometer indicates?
**12.5** mph
